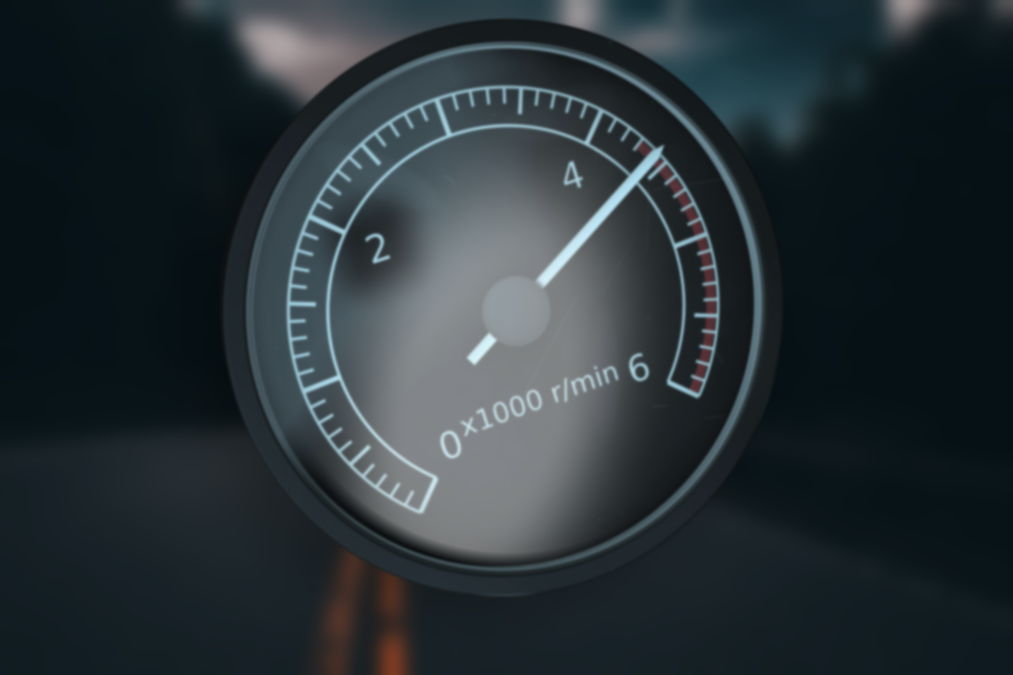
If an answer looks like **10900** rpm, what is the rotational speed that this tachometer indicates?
**4400** rpm
